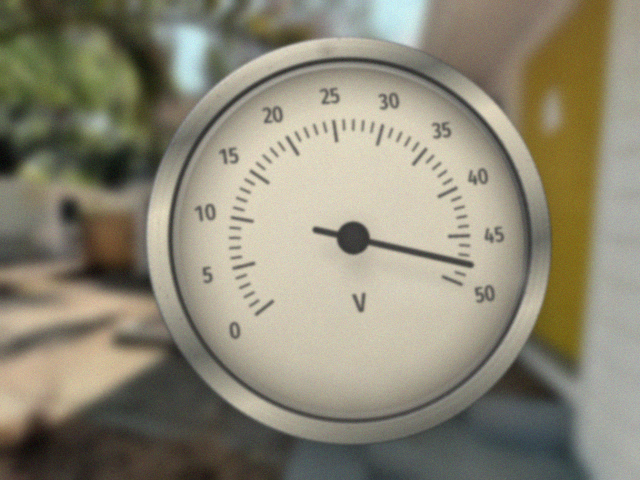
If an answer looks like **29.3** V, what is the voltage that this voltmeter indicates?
**48** V
